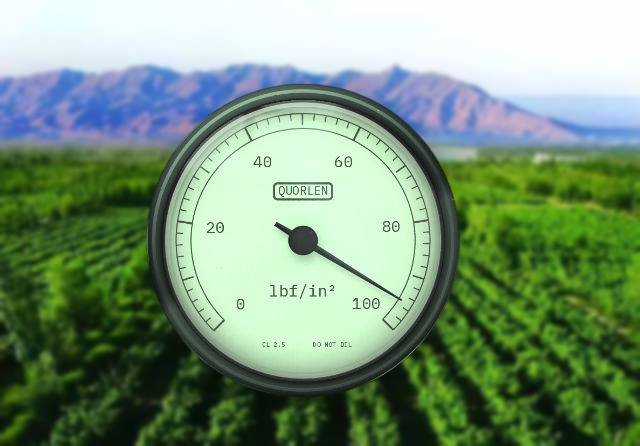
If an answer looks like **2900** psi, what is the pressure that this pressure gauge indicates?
**95** psi
